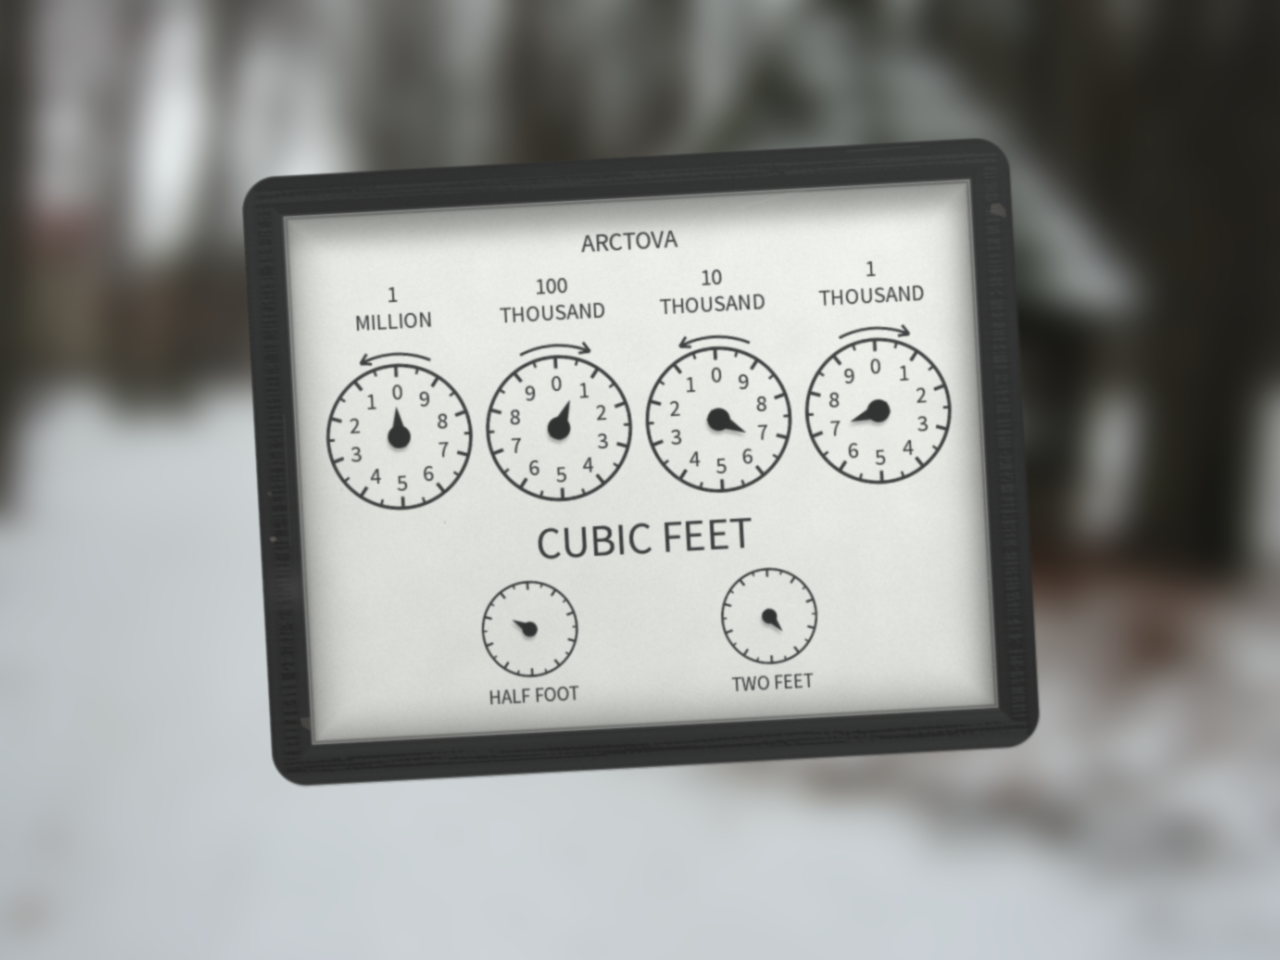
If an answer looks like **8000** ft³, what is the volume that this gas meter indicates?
**6700** ft³
